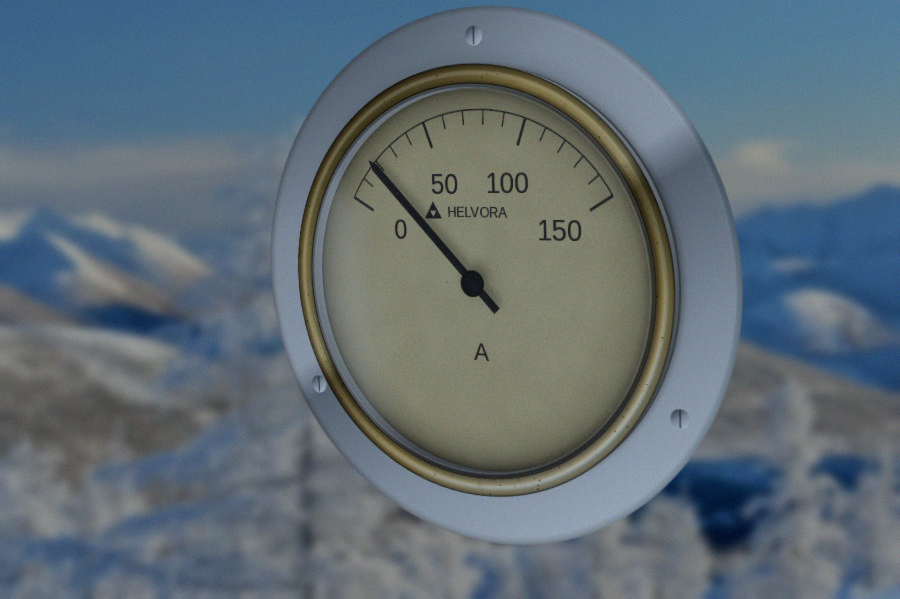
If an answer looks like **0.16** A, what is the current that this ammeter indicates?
**20** A
